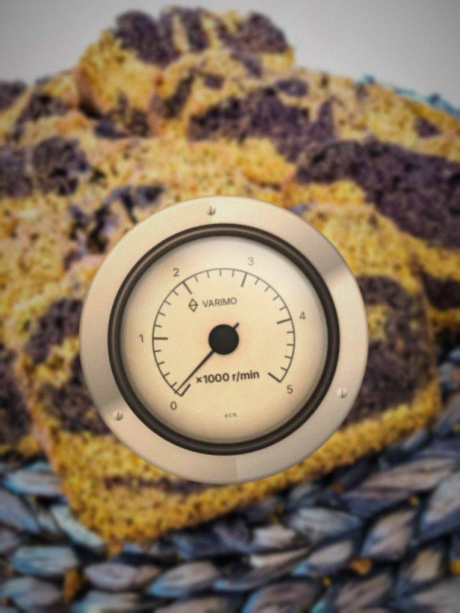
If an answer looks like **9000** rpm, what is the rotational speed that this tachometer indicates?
**100** rpm
